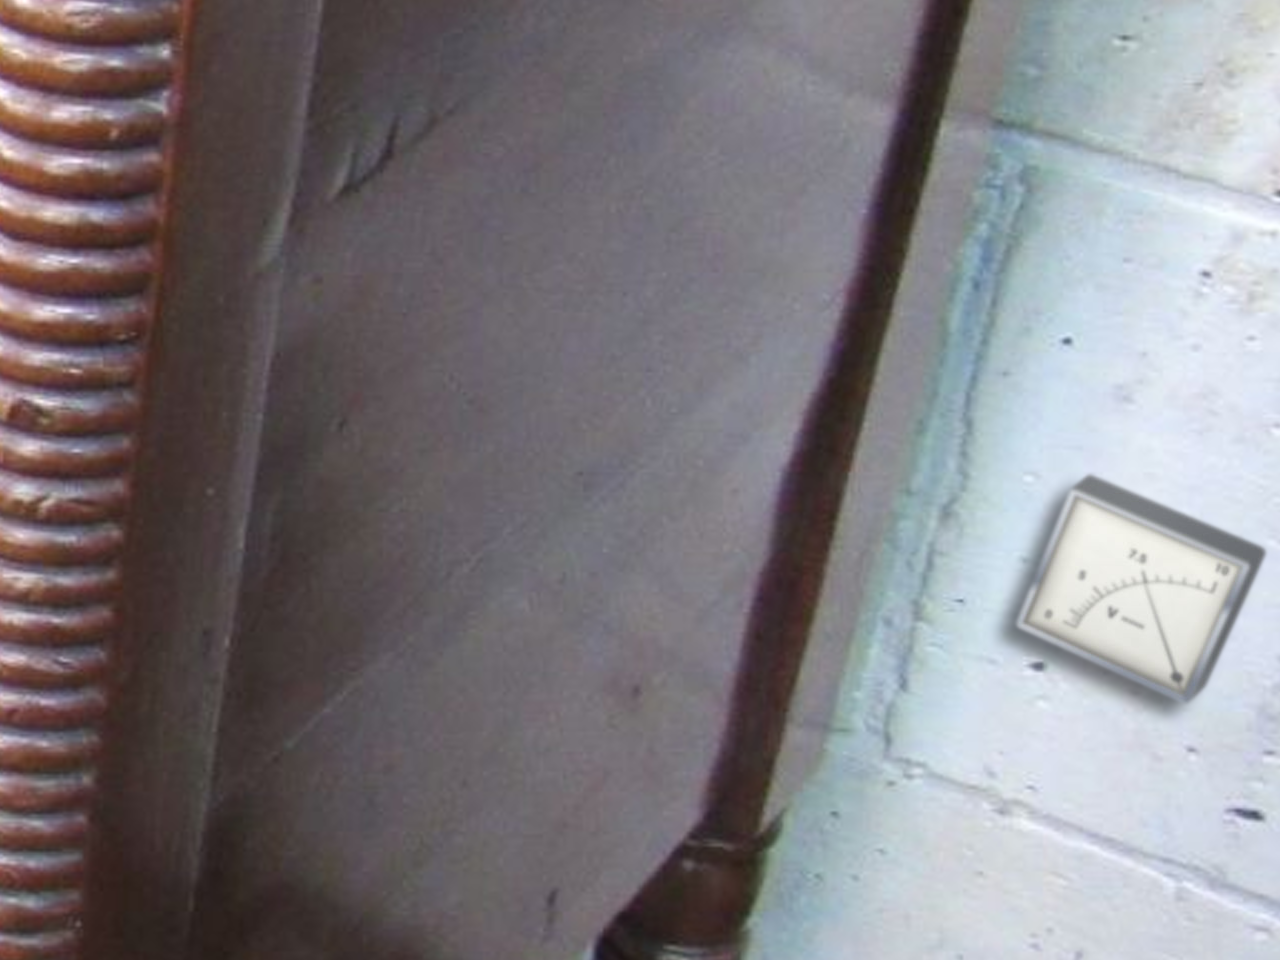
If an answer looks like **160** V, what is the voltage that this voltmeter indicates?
**7.5** V
